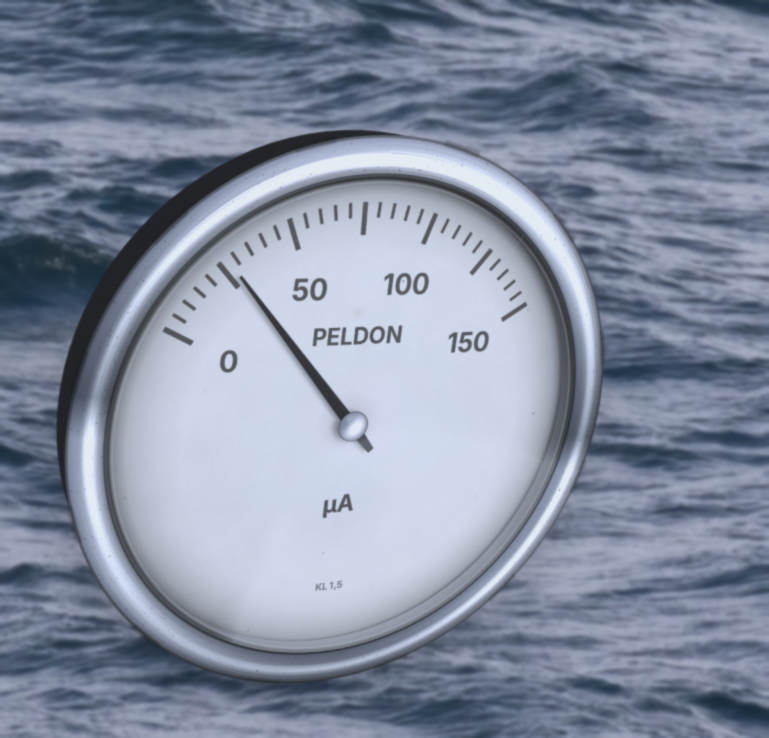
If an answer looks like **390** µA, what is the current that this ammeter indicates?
**27.5** µA
